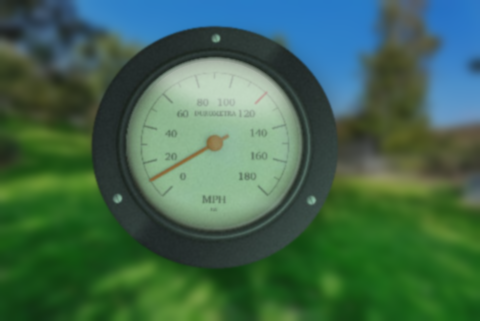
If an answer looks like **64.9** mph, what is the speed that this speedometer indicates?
**10** mph
